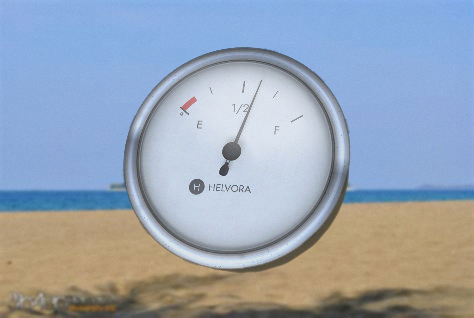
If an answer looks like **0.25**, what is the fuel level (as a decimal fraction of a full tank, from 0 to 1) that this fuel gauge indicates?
**0.625**
